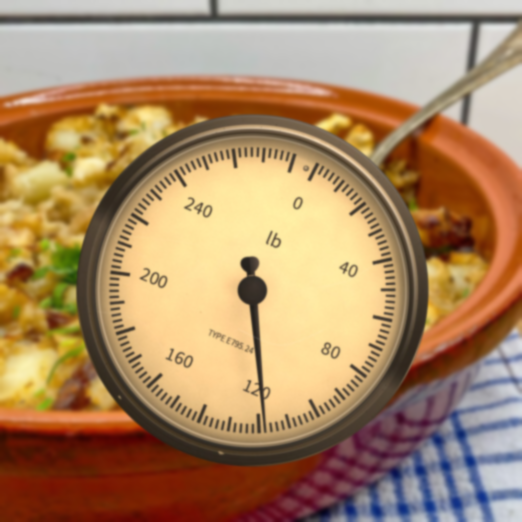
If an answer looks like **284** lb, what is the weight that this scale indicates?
**118** lb
